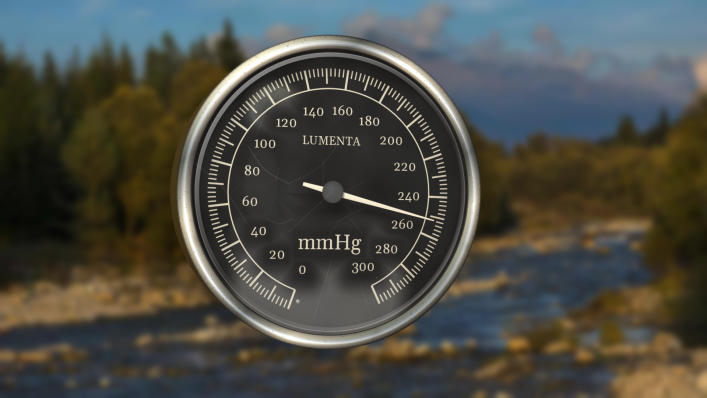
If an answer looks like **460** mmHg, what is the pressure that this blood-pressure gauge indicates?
**252** mmHg
